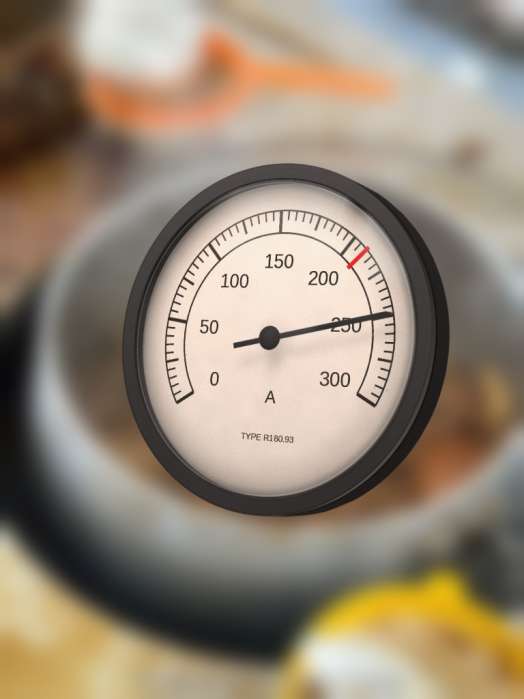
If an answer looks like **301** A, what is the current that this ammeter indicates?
**250** A
